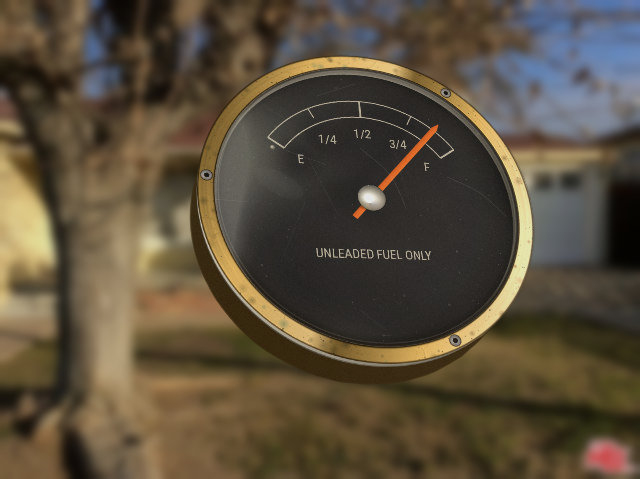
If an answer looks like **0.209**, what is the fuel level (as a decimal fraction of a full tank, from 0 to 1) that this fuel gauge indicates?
**0.875**
